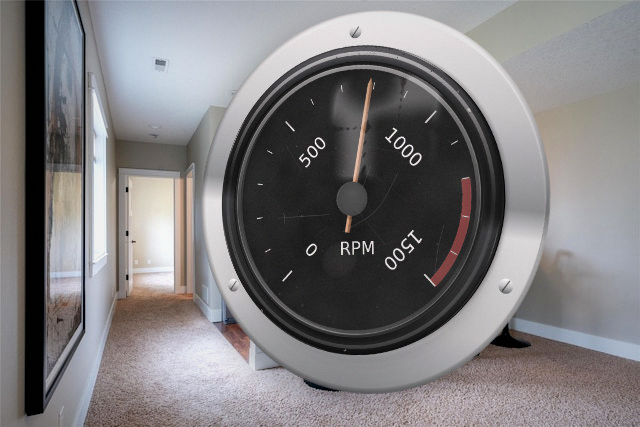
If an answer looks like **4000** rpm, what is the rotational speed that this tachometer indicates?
**800** rpm
